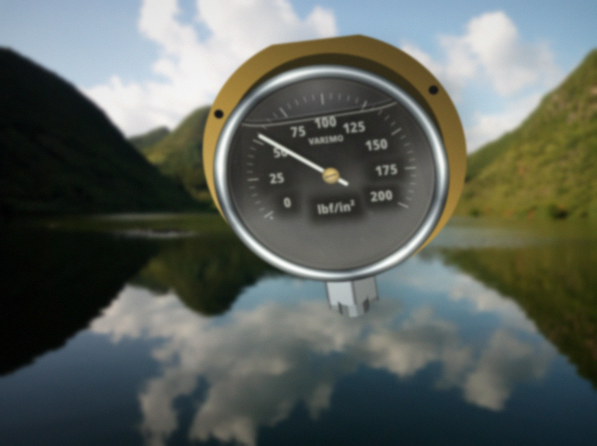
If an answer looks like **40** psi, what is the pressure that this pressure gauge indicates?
**55** psi
